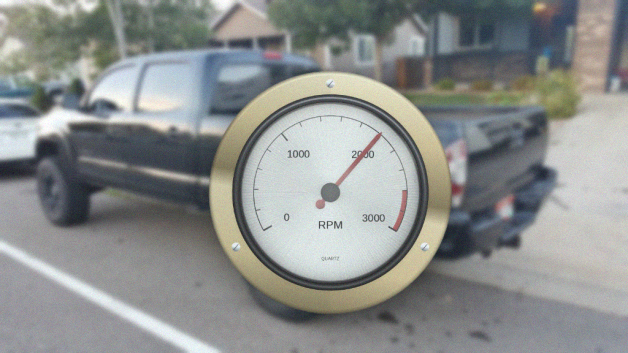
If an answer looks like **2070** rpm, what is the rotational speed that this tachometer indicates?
**2000** rpm
